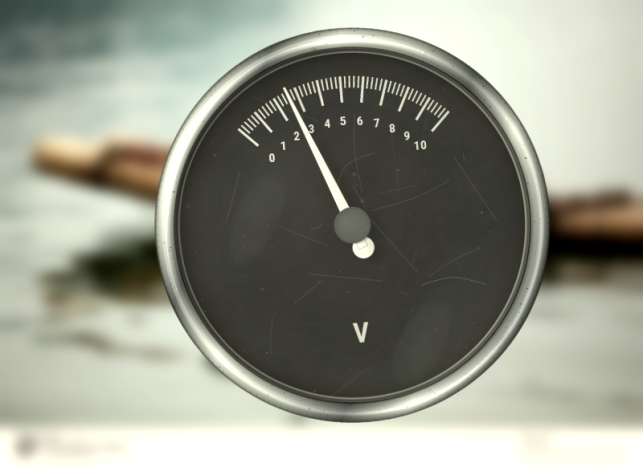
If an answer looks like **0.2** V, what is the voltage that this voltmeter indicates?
**2.6** V
